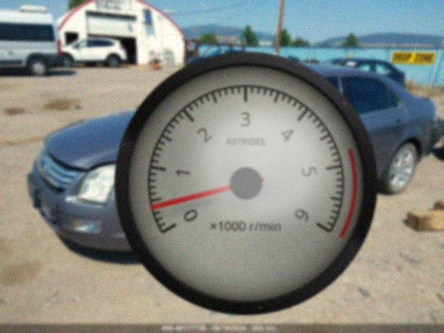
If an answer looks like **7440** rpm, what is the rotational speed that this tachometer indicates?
**400** rpm
